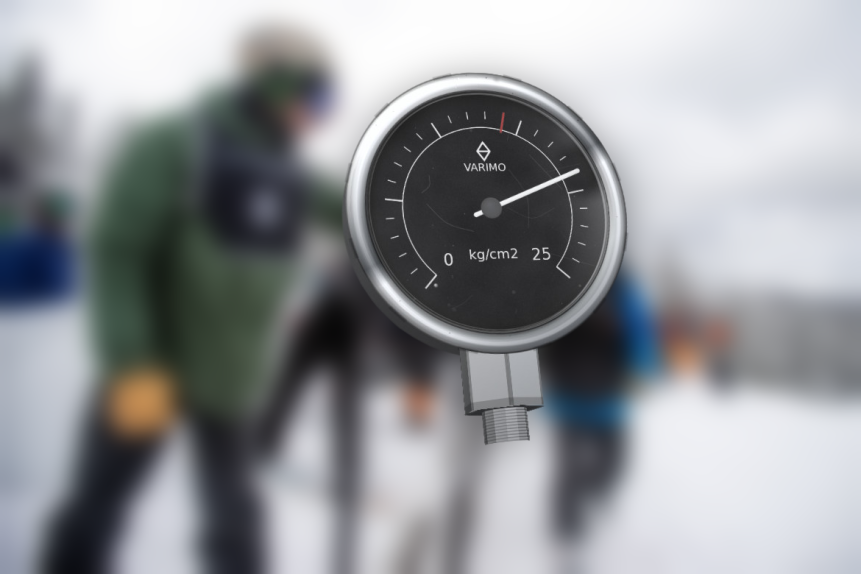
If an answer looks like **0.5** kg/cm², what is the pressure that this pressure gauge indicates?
**19** kg/cm²
